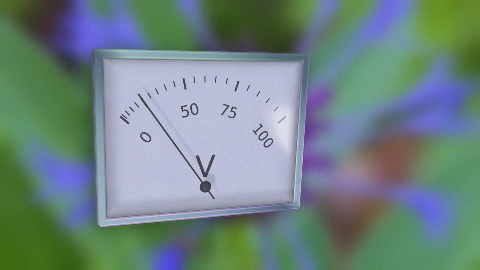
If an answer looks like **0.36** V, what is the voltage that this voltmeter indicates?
**25** V
